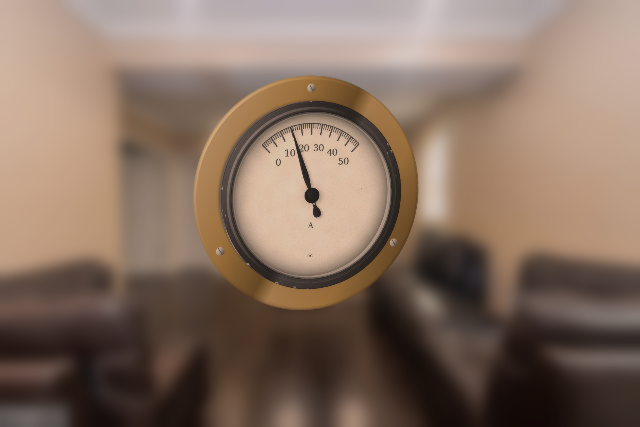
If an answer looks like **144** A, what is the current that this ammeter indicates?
**15** A
